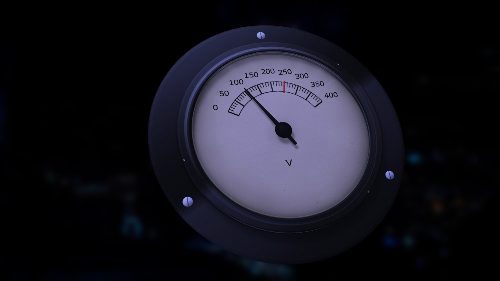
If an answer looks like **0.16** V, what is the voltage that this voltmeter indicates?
**100** V
